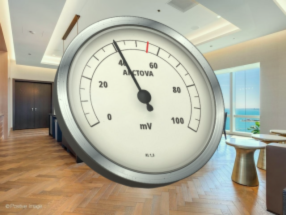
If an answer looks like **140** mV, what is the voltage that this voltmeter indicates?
**40** mV
